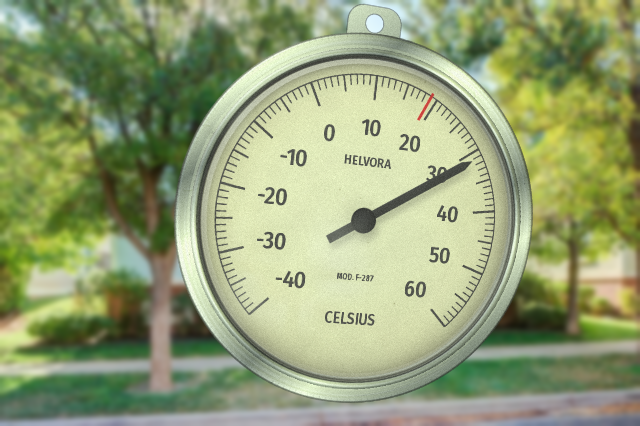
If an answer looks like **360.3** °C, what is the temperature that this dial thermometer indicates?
**31** °C
